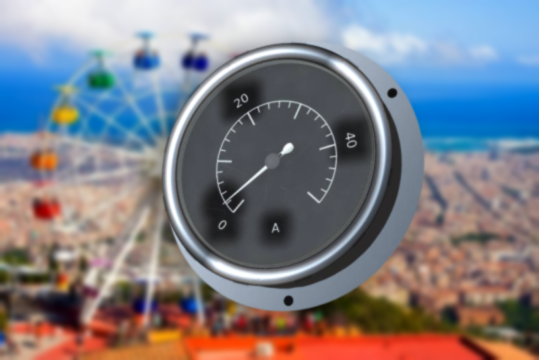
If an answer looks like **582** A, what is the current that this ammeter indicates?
**2** A
